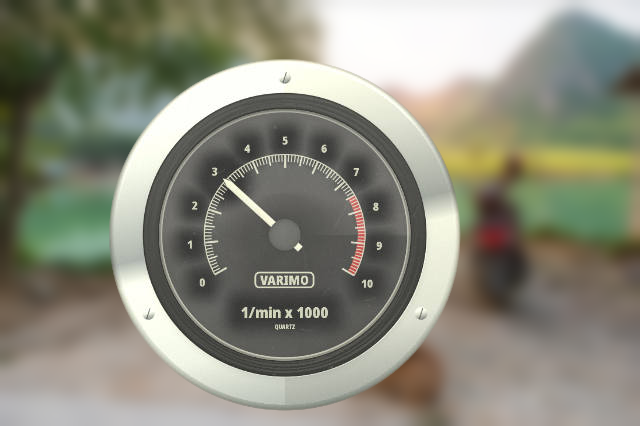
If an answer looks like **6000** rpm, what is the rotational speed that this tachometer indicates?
**3000** rpm
